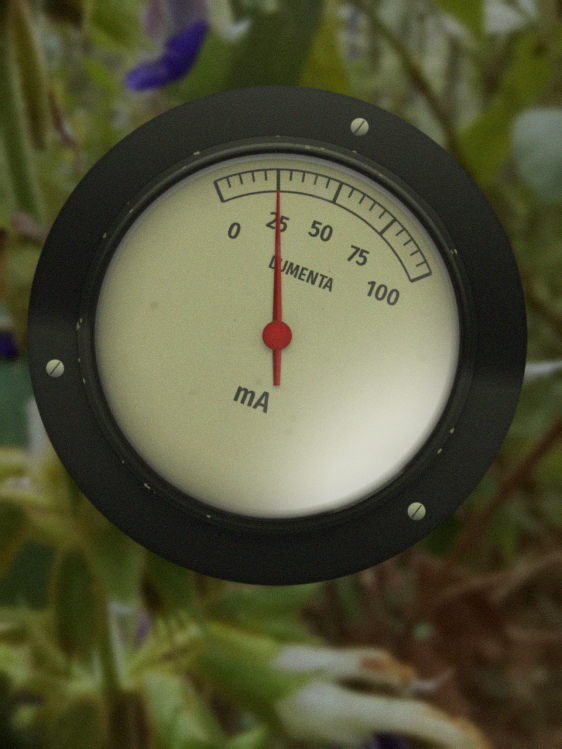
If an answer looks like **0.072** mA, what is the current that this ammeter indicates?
**25** mA
